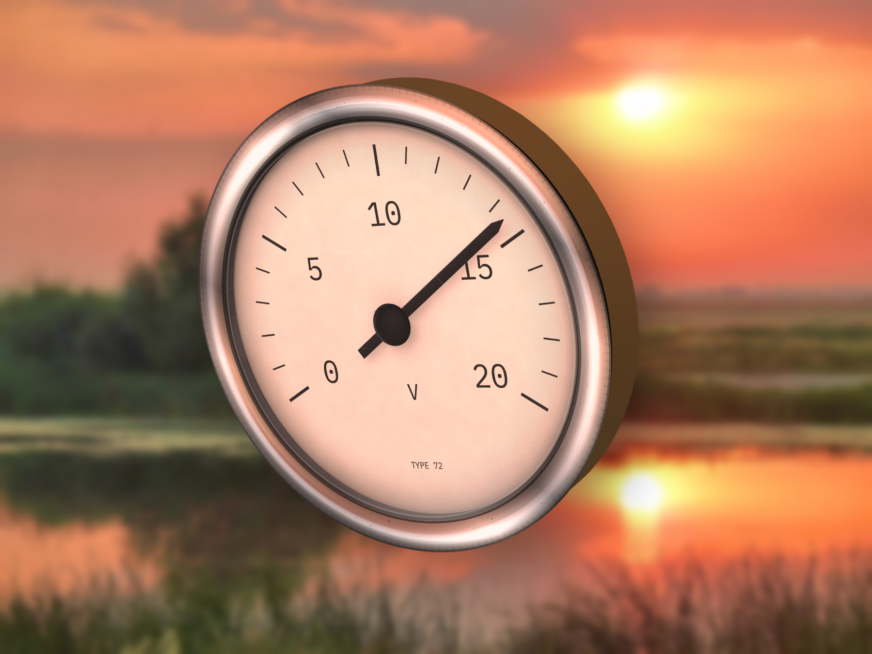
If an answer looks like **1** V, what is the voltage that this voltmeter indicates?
**14.5** V
